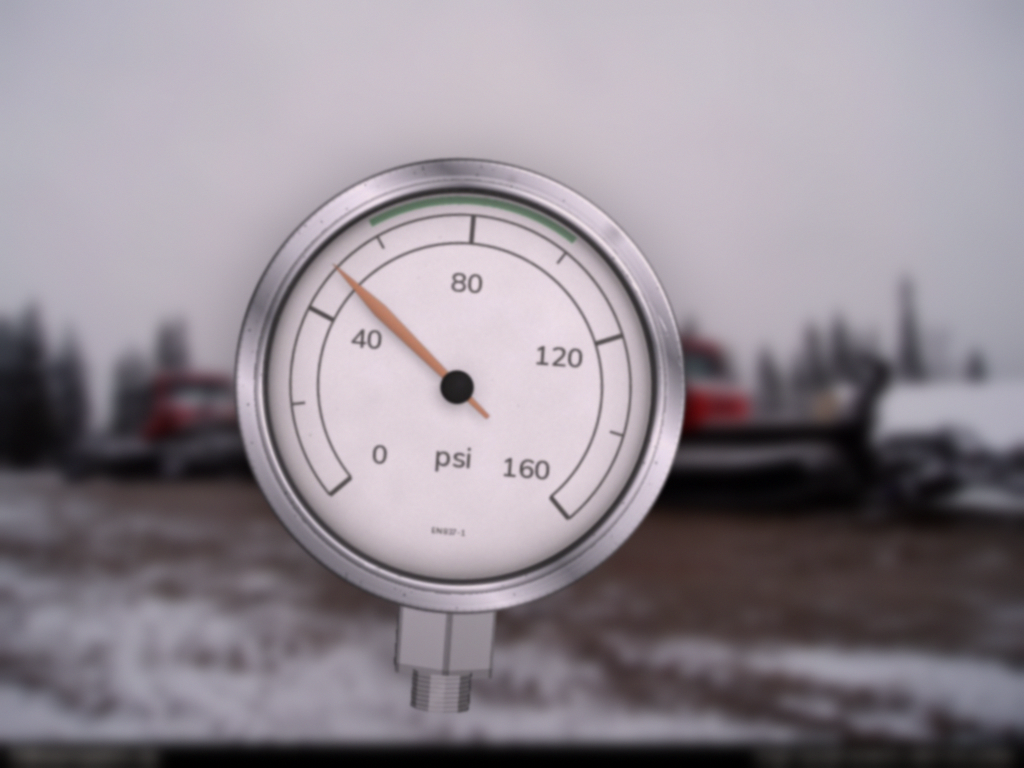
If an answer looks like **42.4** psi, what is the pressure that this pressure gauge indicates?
**50** psi
